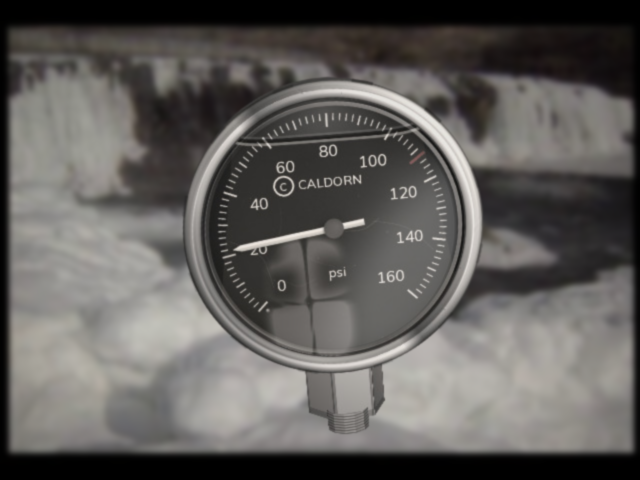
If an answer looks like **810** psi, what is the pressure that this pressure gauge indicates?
**22** psi
